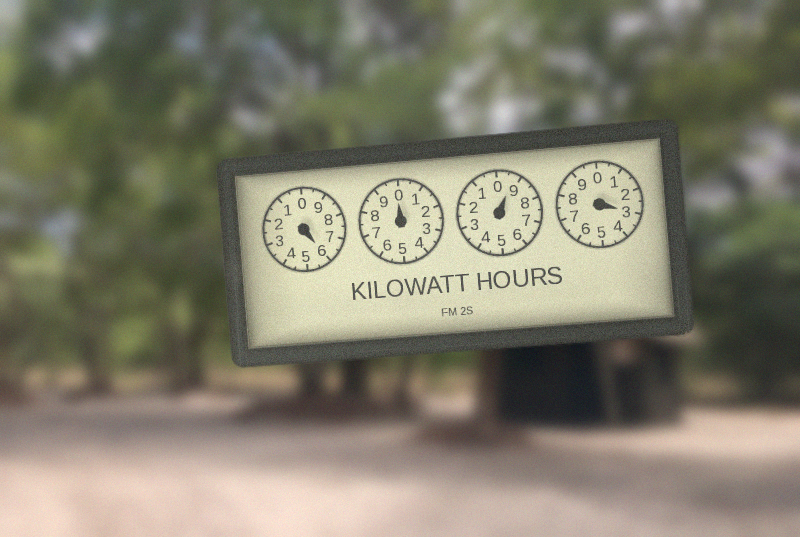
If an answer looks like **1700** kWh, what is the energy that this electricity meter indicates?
**5993** kWh
